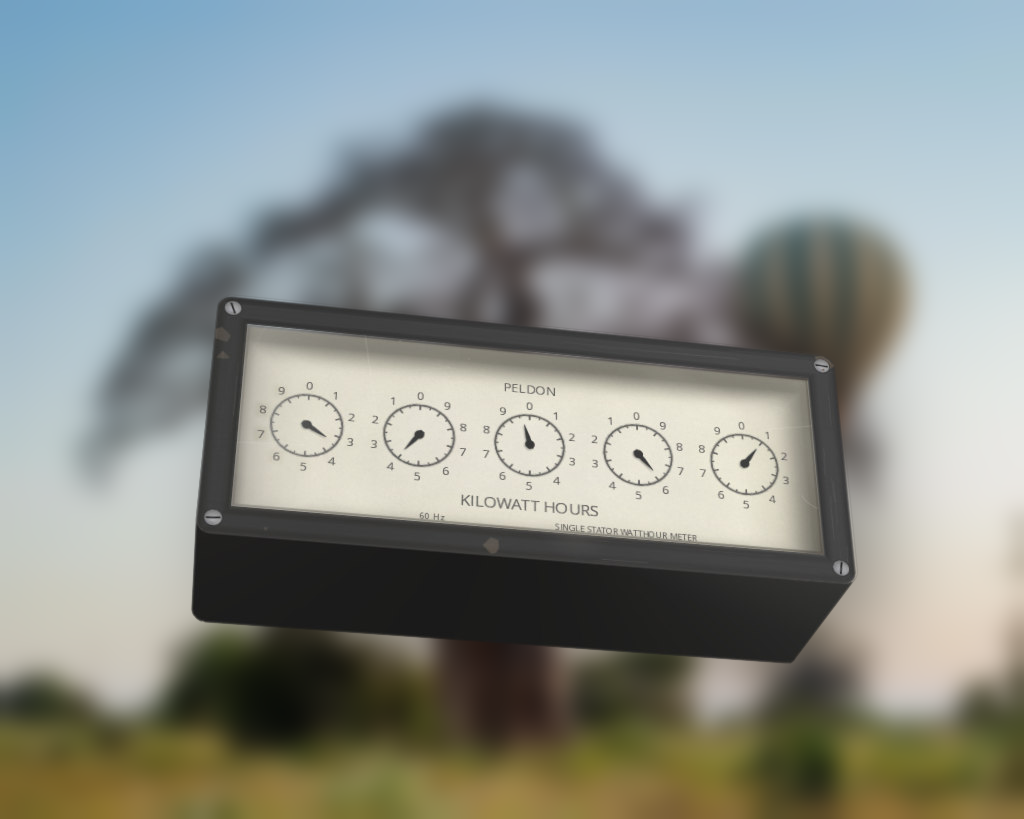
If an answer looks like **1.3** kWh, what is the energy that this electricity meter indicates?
**33961** kWh
